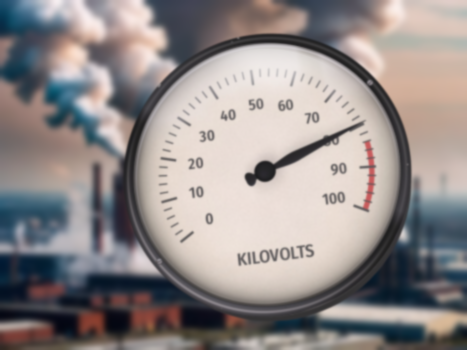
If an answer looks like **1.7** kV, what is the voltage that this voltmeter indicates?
**80** kV
